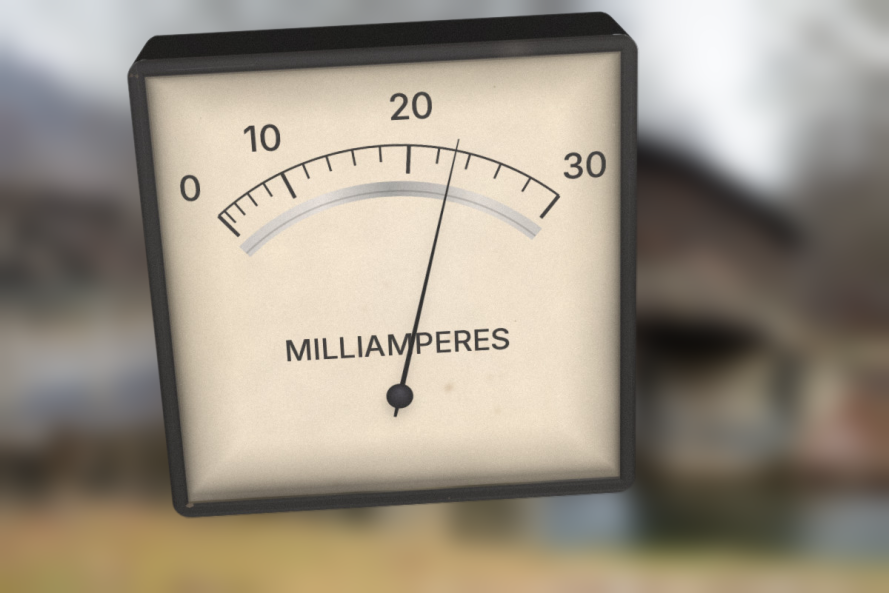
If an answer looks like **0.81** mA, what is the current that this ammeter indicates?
**23** mA
